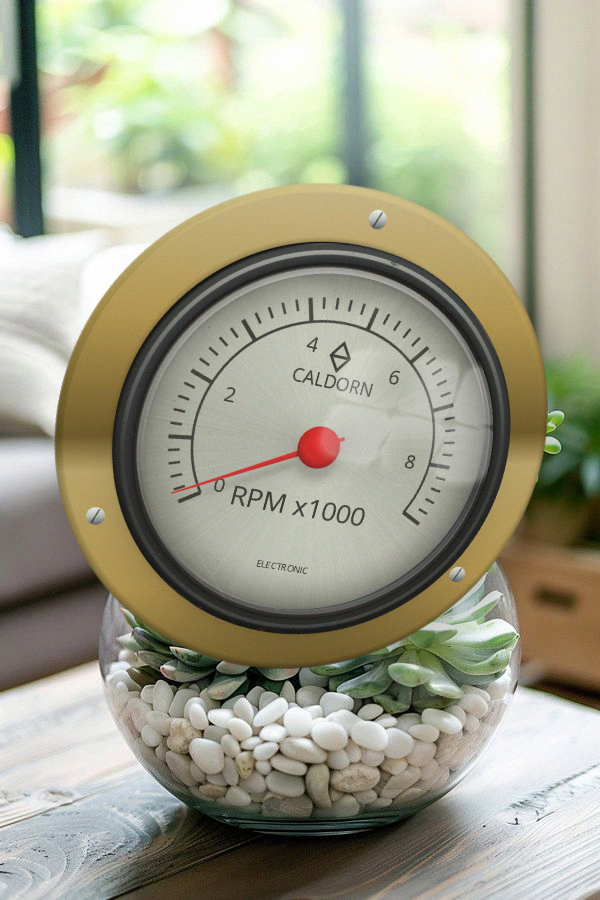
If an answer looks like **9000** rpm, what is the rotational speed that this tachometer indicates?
**200** rpm
